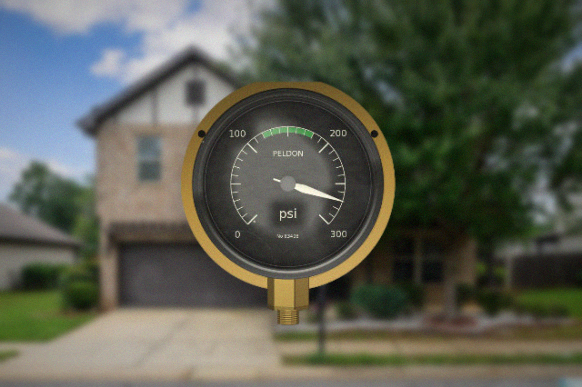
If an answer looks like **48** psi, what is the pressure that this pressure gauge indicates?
**270** psi
